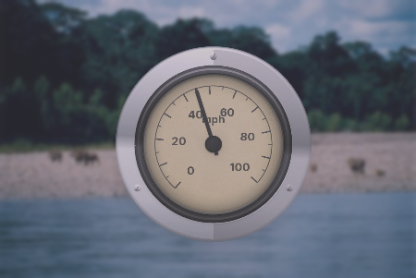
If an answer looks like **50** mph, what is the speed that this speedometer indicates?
**45** mph
